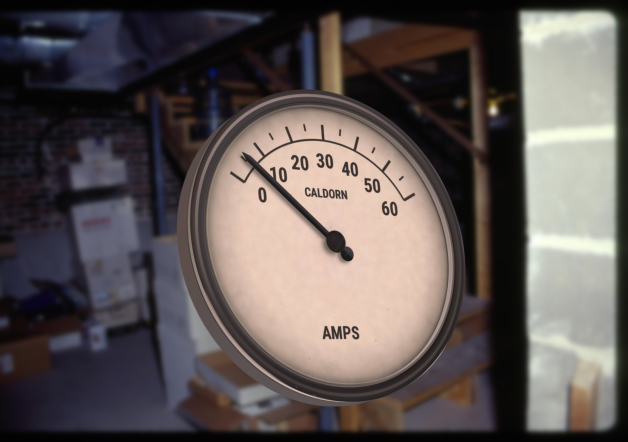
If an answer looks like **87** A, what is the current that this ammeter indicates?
**5** A
